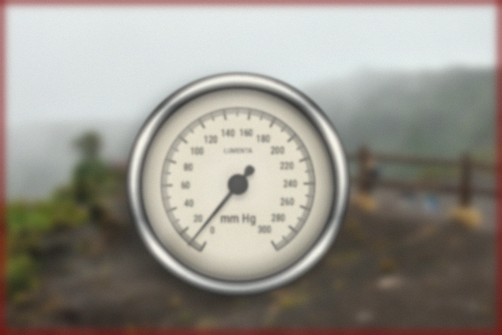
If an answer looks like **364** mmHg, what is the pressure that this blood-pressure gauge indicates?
**10** mmHg
